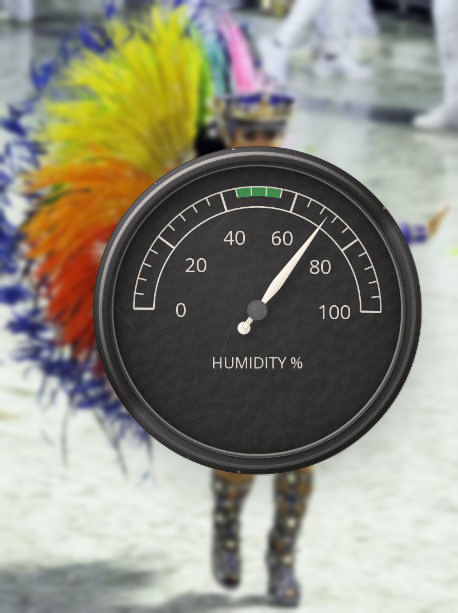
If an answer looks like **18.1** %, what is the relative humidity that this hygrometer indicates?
**70** %
